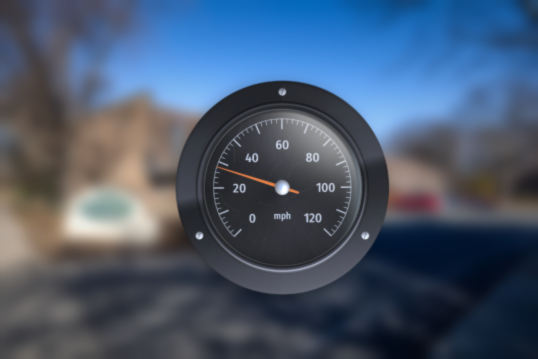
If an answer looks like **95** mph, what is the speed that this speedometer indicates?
**28** mph
